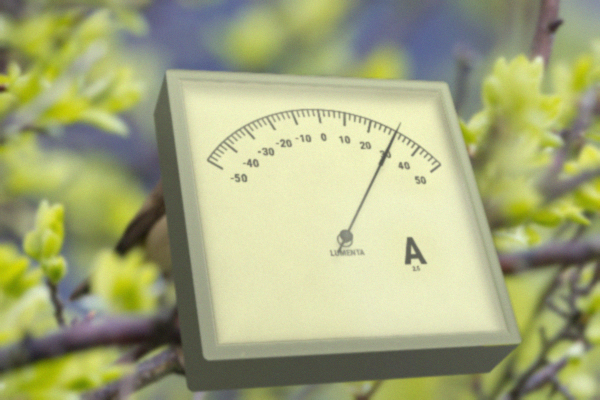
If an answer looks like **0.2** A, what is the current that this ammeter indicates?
**30** A
